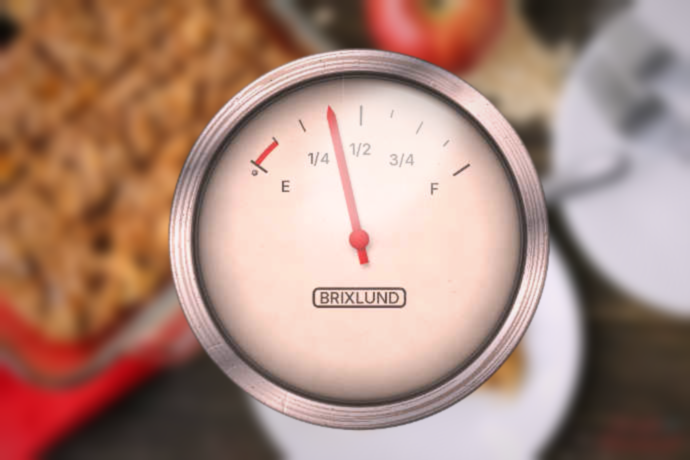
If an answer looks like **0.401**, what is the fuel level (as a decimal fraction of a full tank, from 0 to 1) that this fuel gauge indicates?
**0.375**
